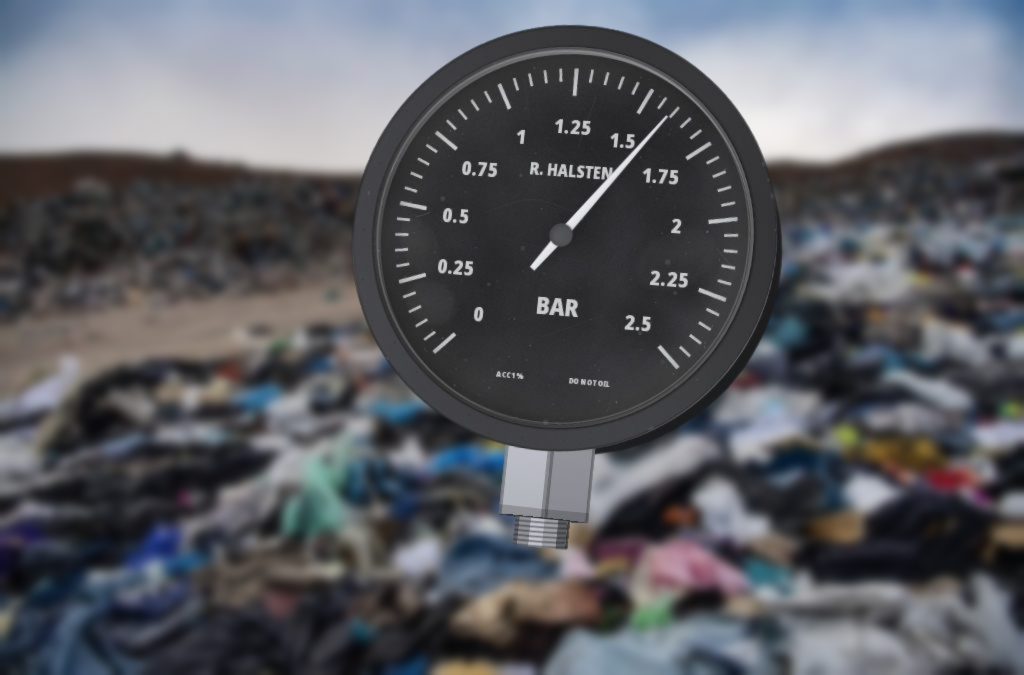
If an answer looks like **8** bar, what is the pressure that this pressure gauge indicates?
**1.6** bar
